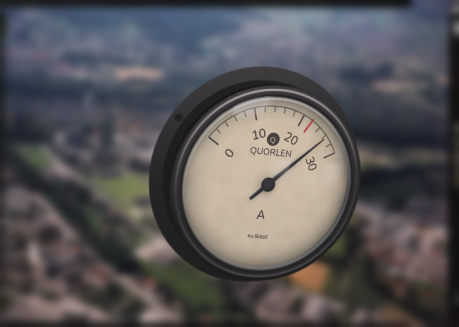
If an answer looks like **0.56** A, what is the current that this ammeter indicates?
**26** A
